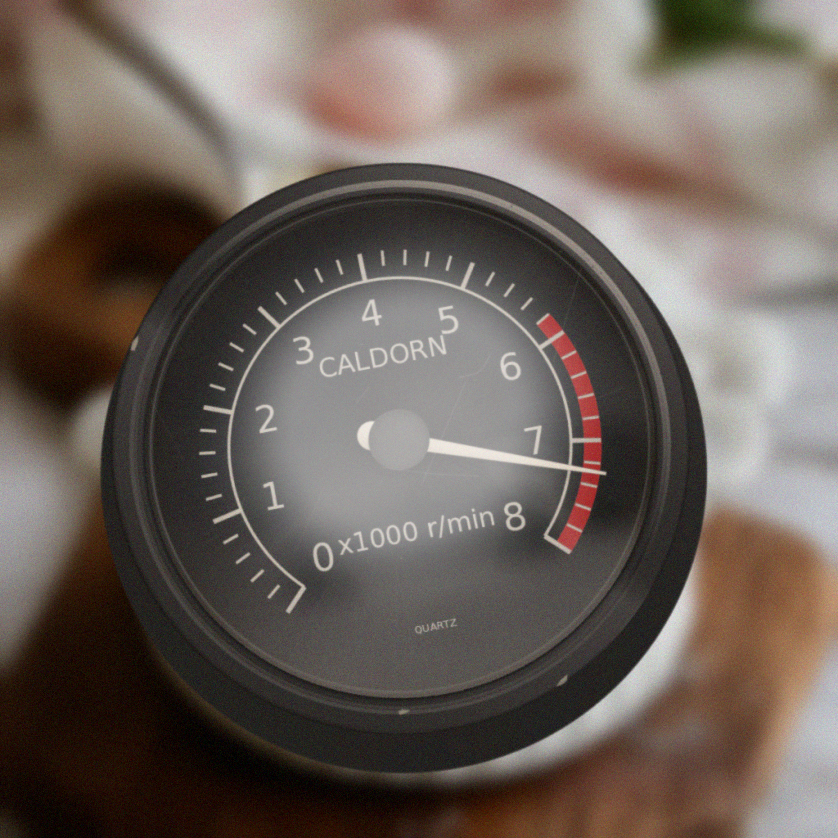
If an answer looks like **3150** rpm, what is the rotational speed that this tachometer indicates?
**7300** rpm
